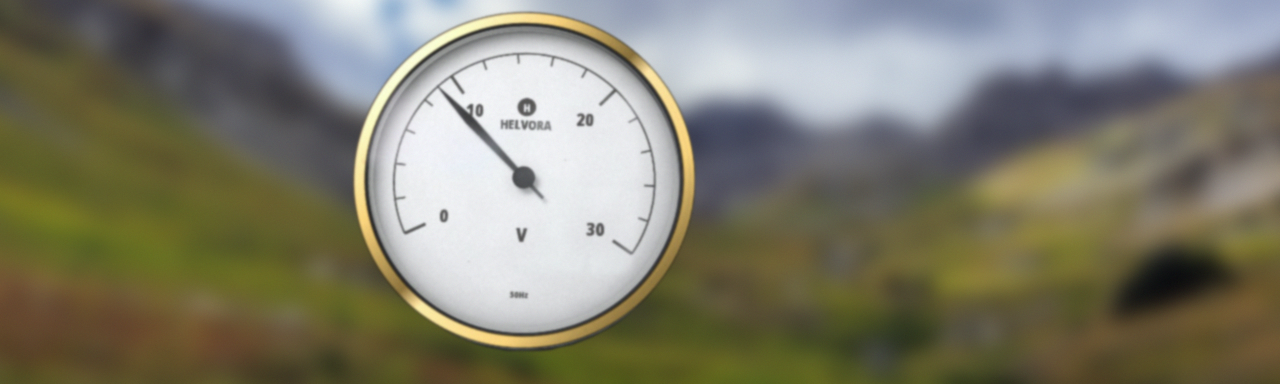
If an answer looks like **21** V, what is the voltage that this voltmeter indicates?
**9** V
